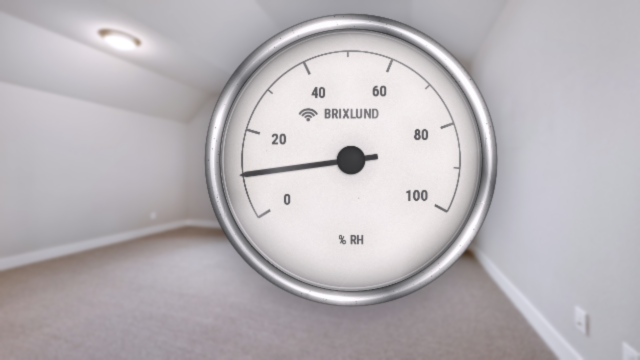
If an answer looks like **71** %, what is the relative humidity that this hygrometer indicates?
**10** %
